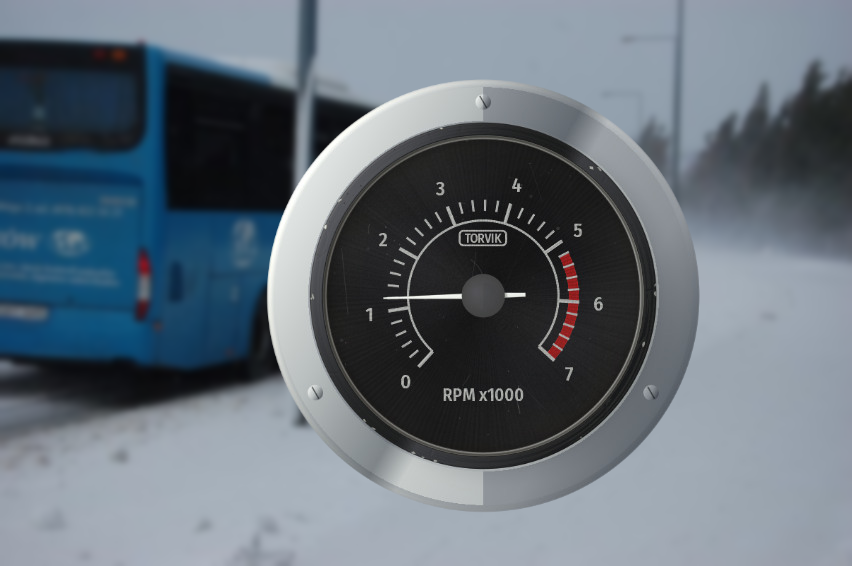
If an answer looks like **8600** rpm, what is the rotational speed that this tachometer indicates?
**1200** rpm
